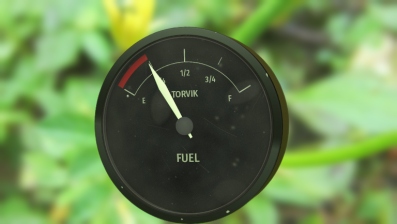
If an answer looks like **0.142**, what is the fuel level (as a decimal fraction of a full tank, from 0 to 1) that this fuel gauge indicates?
**0.25**
